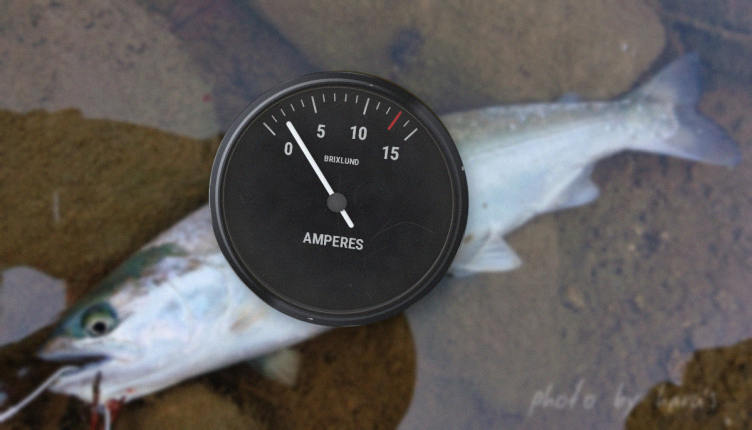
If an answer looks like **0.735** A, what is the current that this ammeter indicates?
**2** A
